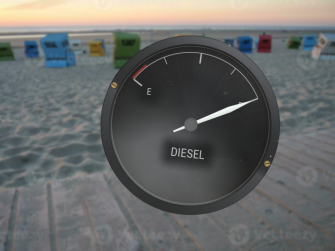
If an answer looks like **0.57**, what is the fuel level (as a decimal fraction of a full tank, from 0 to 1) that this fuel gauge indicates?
**1**
